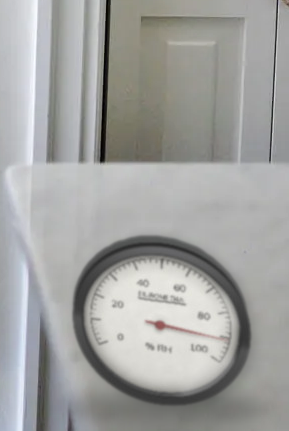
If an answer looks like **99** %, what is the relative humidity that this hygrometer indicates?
**90** %
